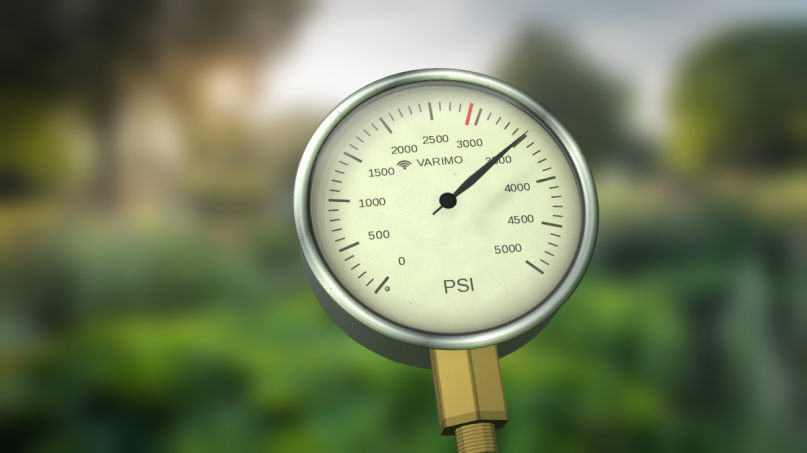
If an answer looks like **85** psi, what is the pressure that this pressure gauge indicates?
**3500** psi
